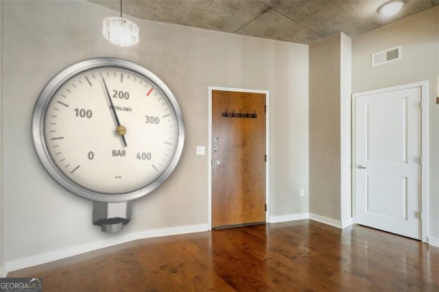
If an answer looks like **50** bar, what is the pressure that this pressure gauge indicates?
**170** bar
